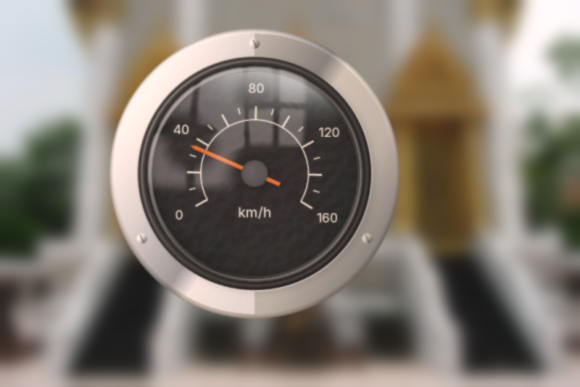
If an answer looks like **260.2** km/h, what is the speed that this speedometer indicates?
**35** km/h
